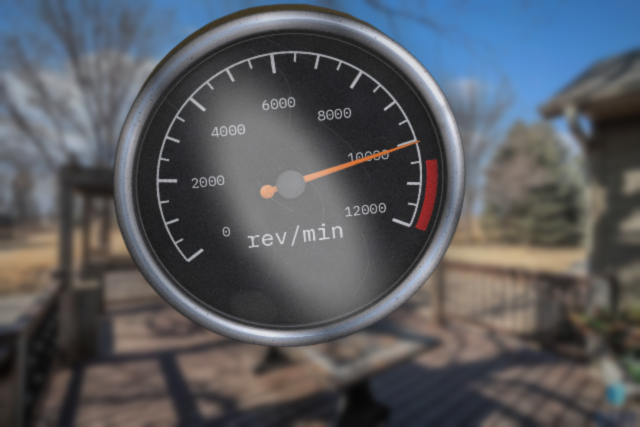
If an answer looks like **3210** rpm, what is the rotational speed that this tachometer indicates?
**10000** rpm
